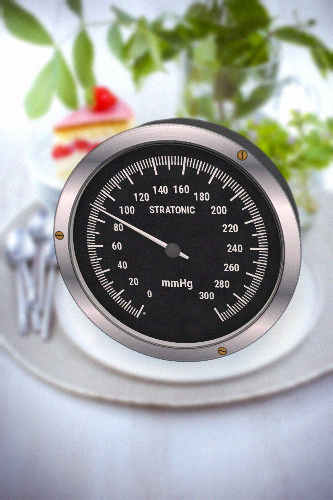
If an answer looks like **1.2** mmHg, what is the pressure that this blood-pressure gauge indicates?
**90** mmHg
